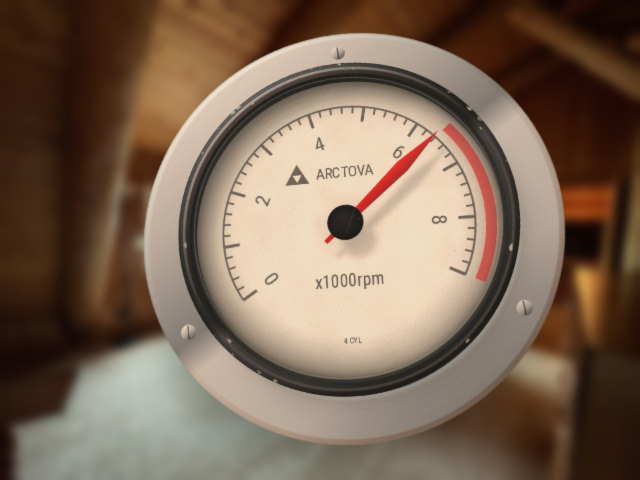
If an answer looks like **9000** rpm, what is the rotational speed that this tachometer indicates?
**6400** rpm
